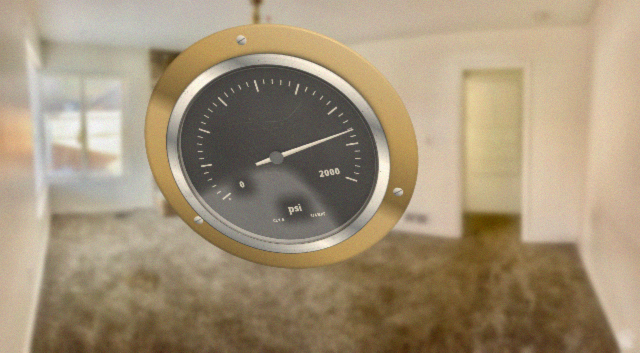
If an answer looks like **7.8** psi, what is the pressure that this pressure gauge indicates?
**1650** psi
